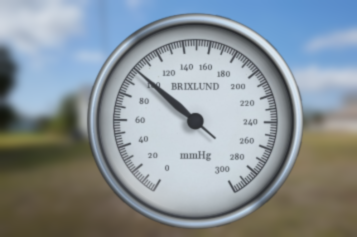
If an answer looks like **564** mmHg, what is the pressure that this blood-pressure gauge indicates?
**100** mmHg
